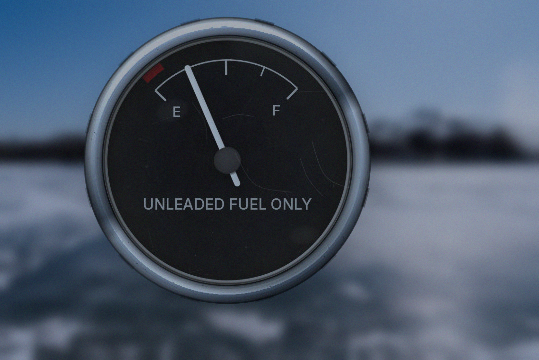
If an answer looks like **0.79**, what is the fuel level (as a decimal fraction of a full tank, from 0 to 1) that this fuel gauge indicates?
**0.25**
